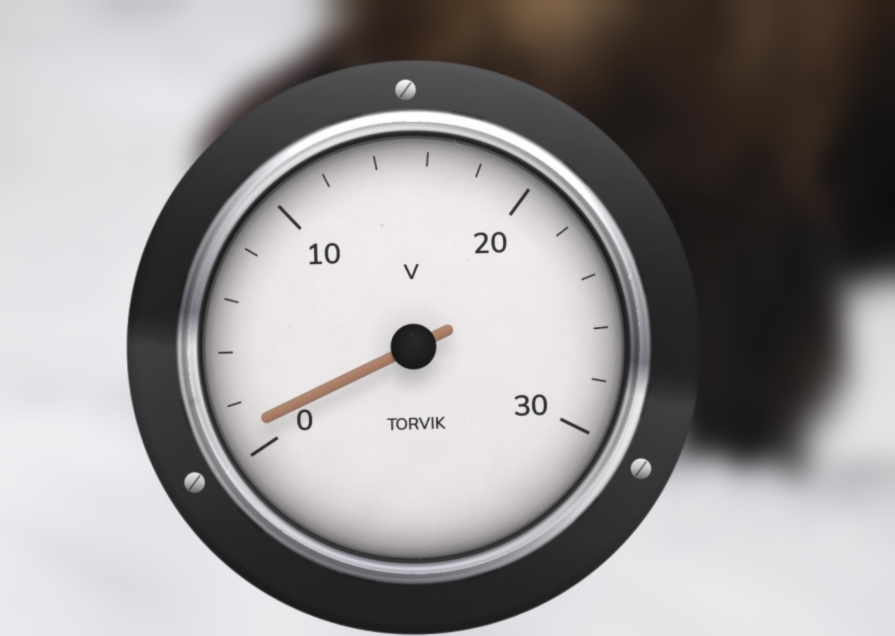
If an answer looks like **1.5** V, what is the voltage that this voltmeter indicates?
**1** V
